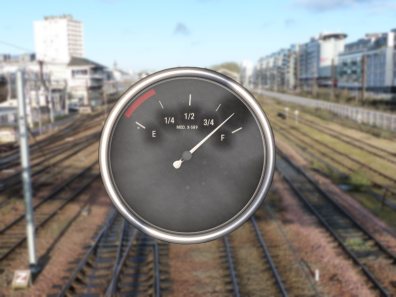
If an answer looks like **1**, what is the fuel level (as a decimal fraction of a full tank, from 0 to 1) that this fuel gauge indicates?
**0.875**
